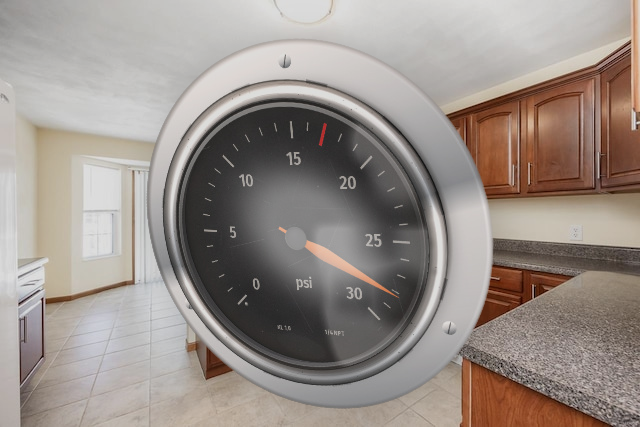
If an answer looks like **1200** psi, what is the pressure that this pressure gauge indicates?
**28** psi
